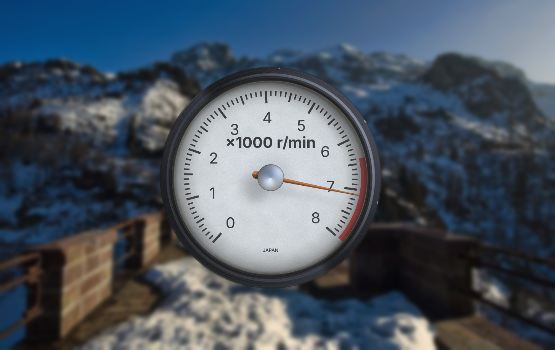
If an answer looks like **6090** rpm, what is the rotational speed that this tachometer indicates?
**7100** rpm
